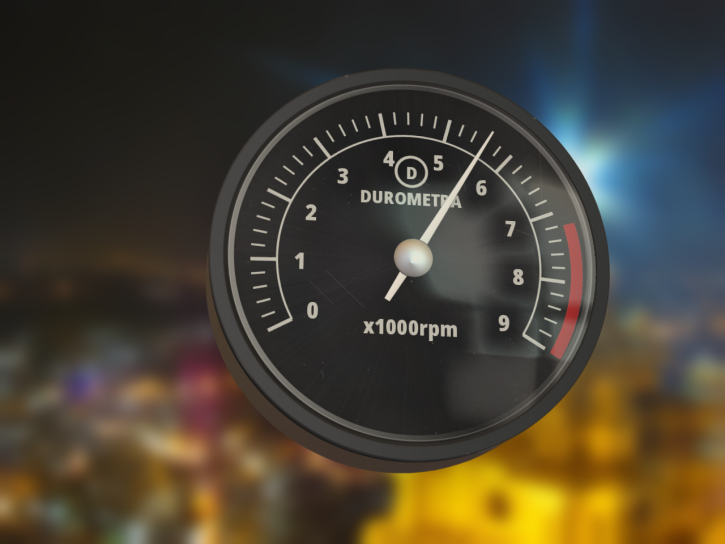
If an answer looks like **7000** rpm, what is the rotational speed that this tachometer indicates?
**5600** rpm
